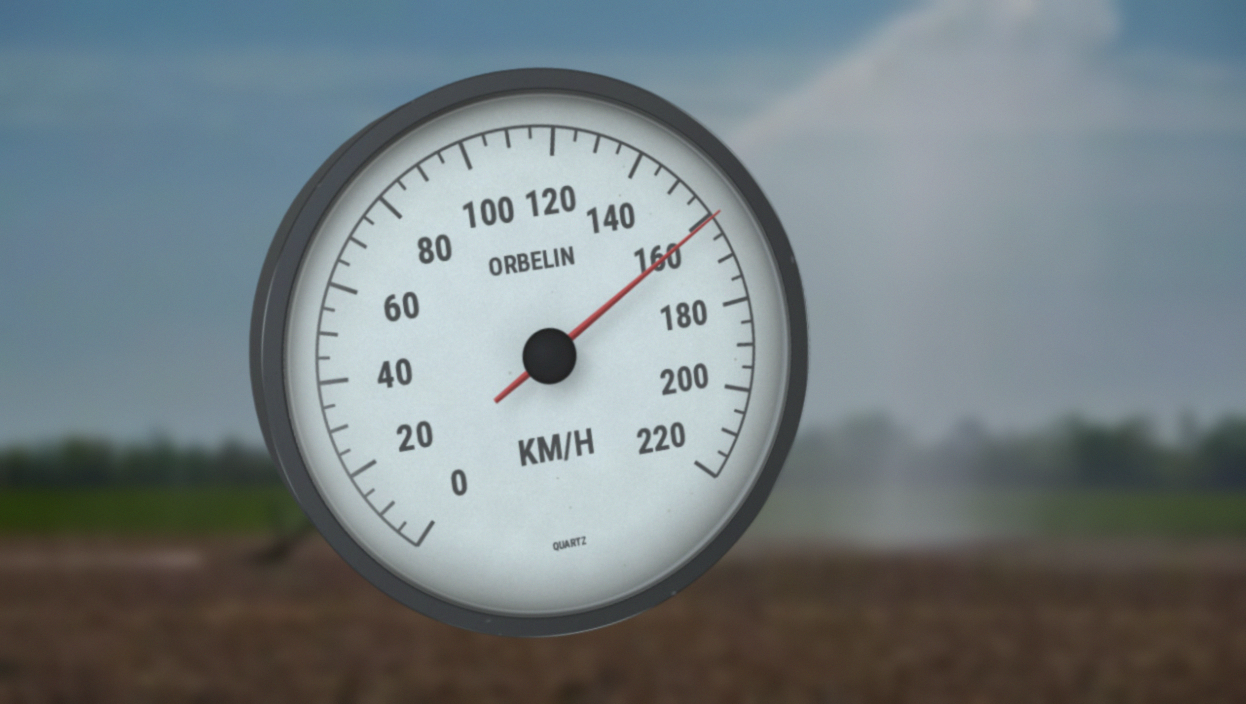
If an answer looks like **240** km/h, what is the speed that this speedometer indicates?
**160** km/h
